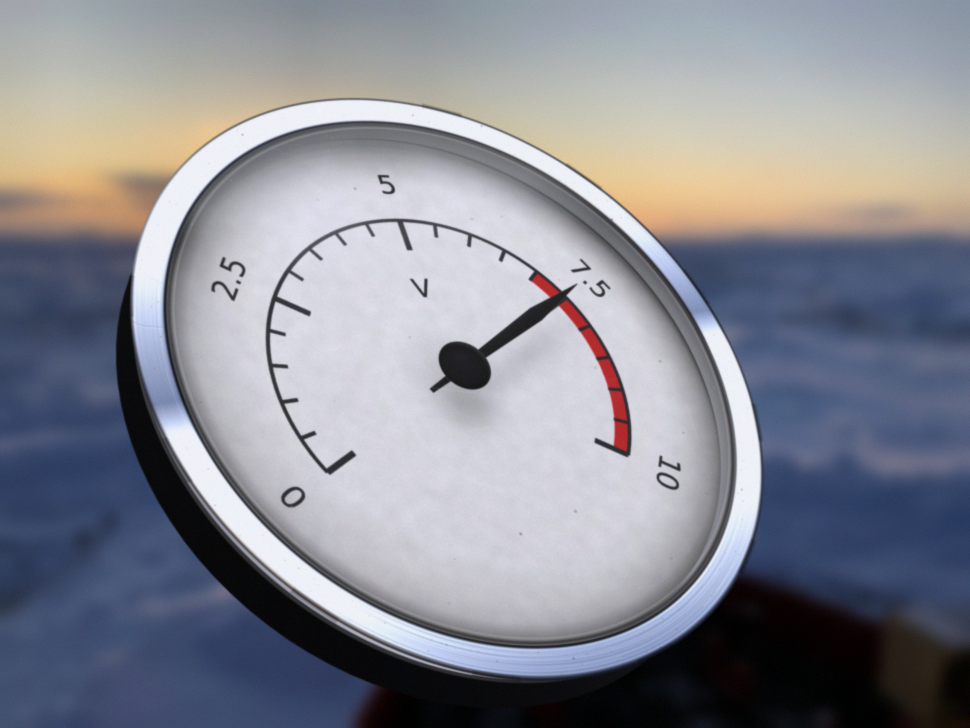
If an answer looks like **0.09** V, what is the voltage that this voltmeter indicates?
**7.5** V
